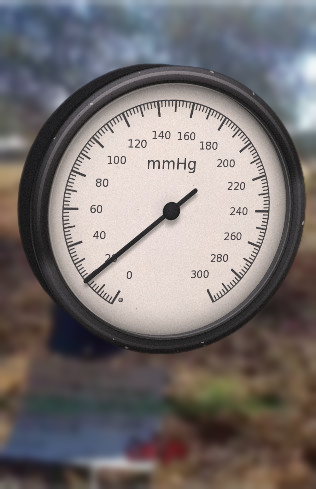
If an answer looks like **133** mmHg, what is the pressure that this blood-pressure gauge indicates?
**20** mmHg
